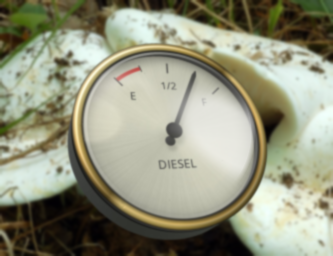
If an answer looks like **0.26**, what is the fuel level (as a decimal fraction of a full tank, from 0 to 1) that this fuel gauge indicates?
**0.75**
